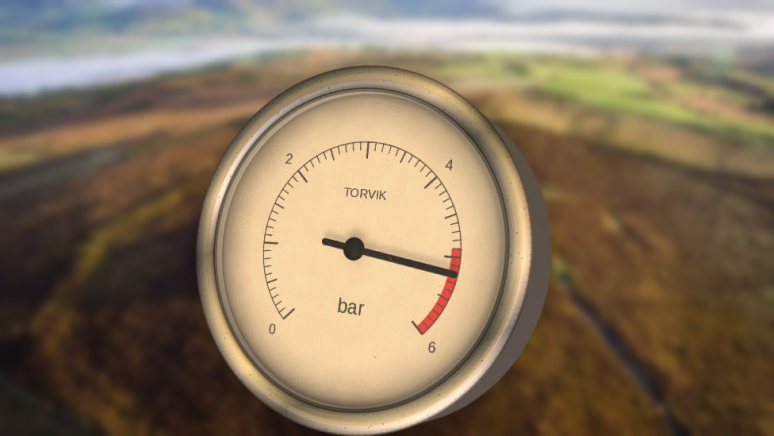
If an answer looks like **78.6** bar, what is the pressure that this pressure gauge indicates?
**5.2** bar
